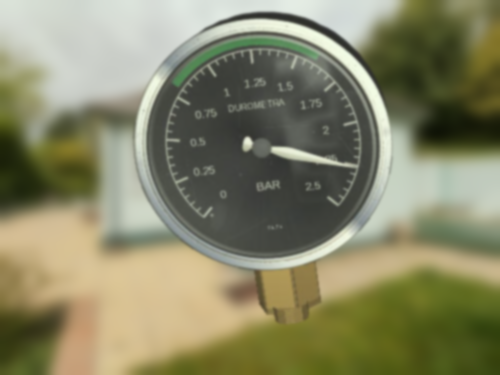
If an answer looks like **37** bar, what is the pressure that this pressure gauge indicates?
**2.25** bar
